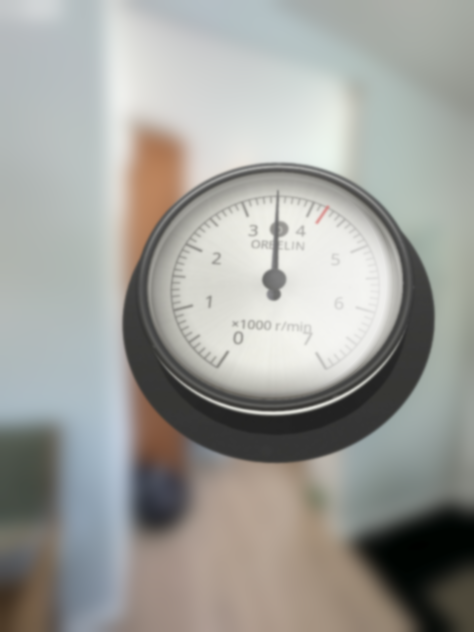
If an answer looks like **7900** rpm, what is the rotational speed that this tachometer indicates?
**3500** rpm
